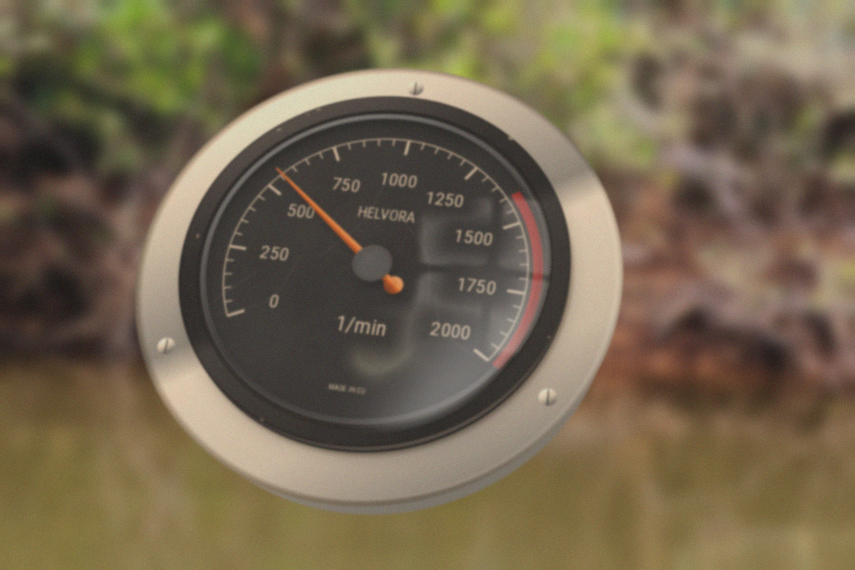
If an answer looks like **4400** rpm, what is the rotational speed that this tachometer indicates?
**550** rpm
